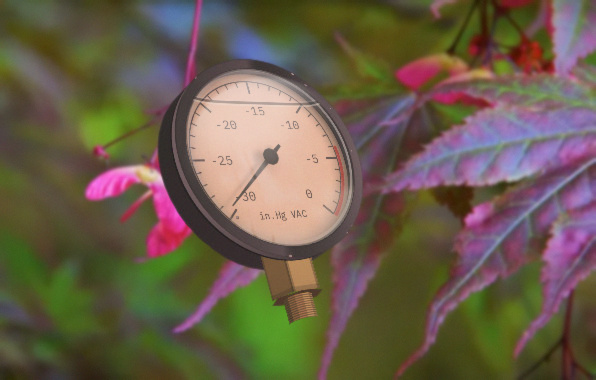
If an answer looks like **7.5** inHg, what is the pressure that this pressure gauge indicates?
**-29.5** inHg
